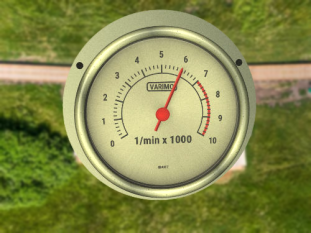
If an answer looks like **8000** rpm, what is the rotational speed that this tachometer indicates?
**6000** rpm
